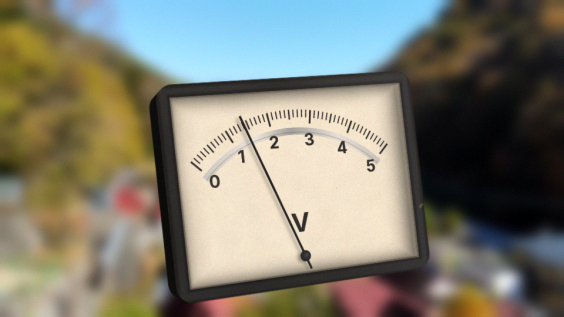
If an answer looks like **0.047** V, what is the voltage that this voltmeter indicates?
**1.4** V
